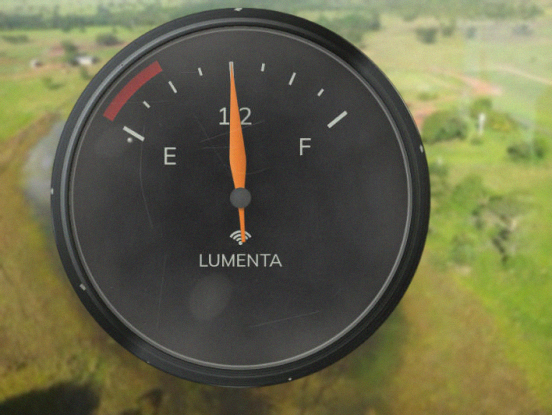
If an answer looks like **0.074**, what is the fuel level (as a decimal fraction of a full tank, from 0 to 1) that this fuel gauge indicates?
**0.5**
